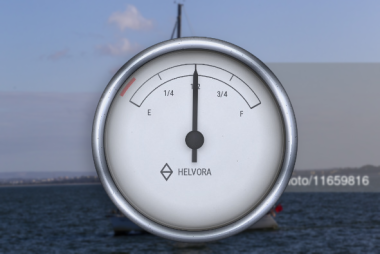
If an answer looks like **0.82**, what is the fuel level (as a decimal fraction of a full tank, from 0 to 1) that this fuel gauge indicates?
**0.5**
